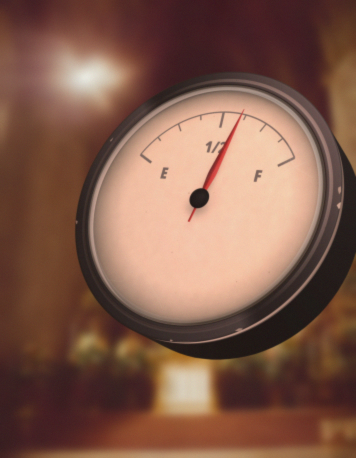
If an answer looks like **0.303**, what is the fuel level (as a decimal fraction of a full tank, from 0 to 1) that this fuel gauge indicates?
**0.625**
